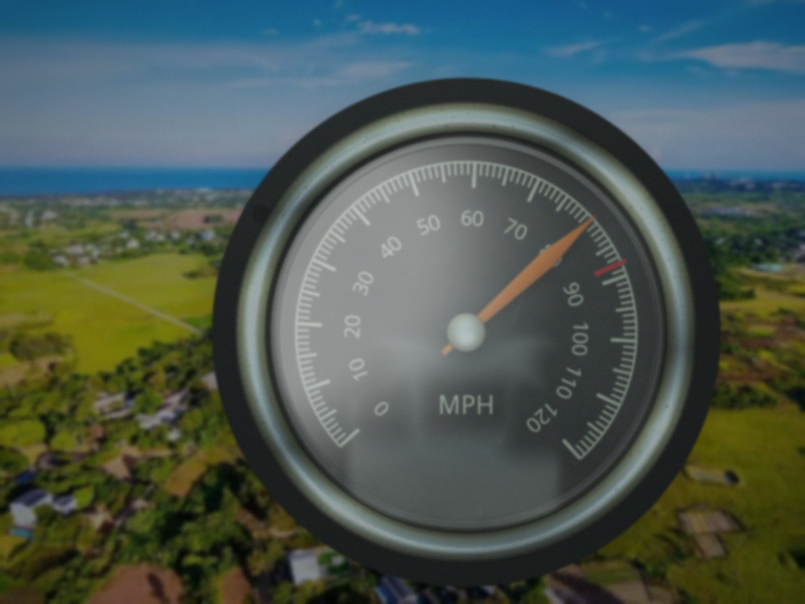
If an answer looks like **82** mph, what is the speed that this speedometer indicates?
**80** mph
